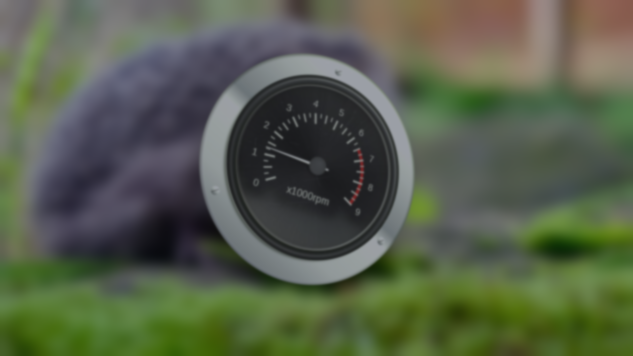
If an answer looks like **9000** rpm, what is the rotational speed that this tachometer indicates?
**1250** rpm
